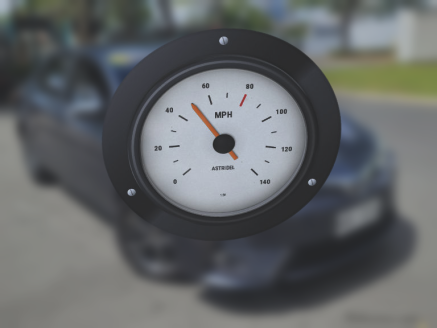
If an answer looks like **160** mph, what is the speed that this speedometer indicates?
**50** mph
